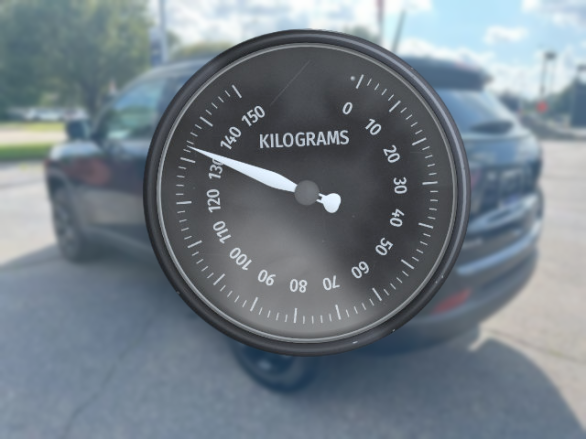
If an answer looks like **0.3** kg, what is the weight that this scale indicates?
**133** kg
